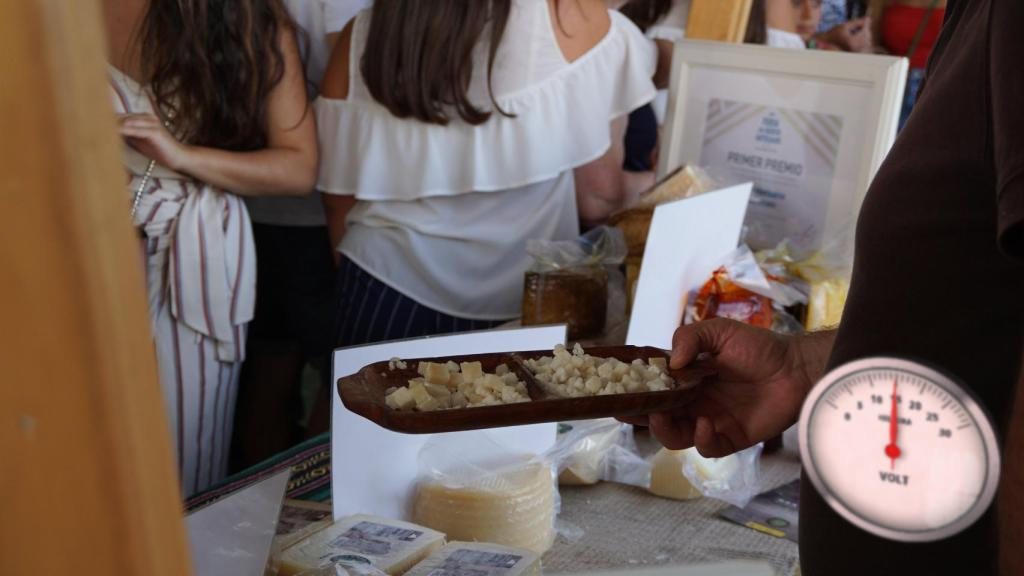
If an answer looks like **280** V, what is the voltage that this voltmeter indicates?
**15** V
